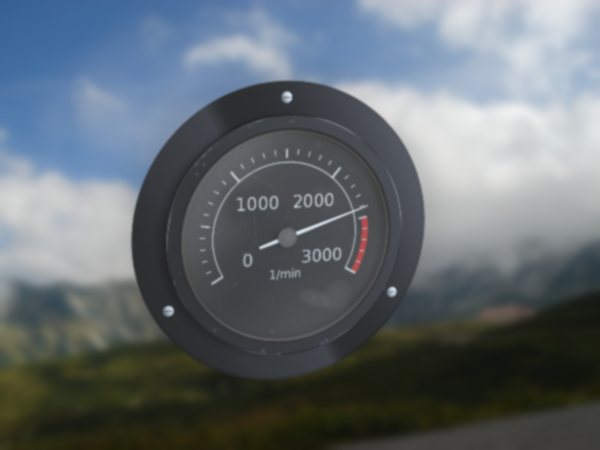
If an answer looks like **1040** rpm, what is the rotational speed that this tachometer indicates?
**2400** rpm
